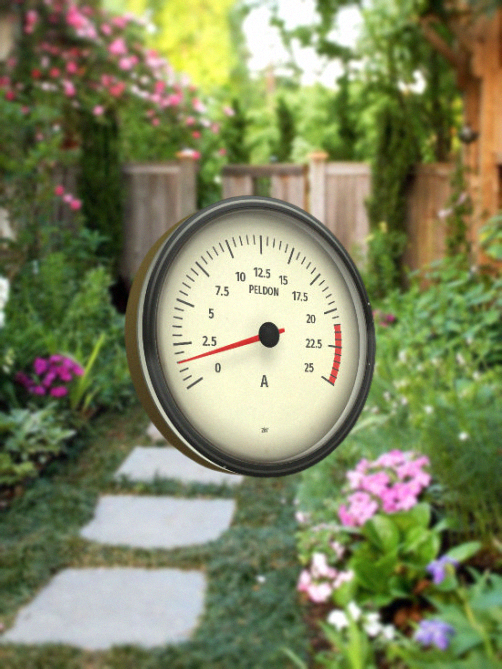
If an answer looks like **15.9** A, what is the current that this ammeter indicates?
**1.5** A
